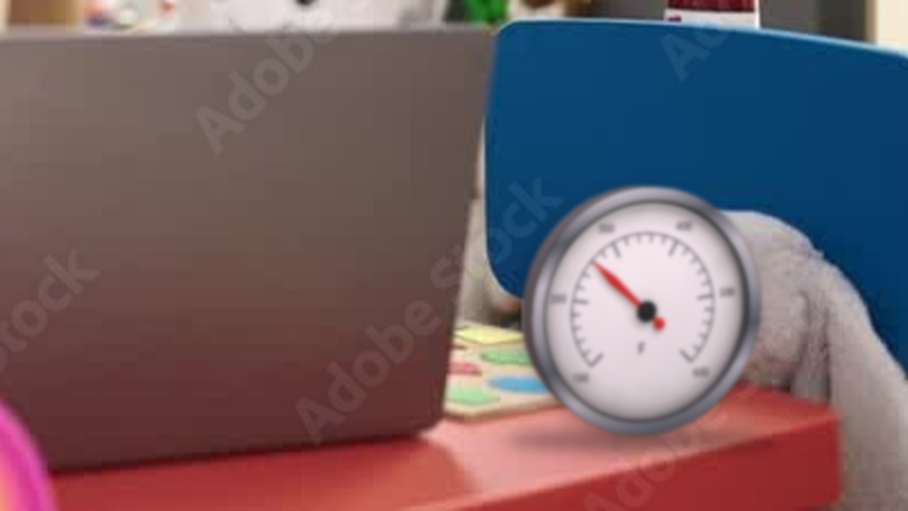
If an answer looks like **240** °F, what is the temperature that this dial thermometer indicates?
**260** °F
